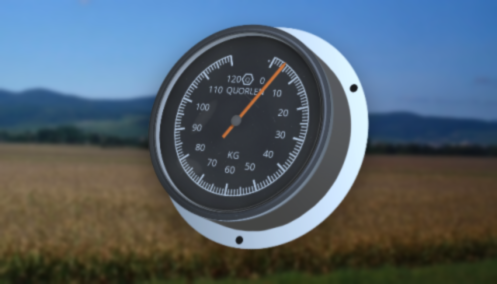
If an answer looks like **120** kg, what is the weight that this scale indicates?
**5** kg
